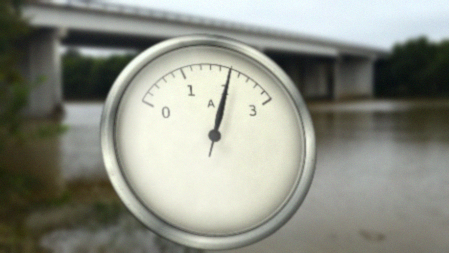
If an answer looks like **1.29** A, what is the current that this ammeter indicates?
**2** A
